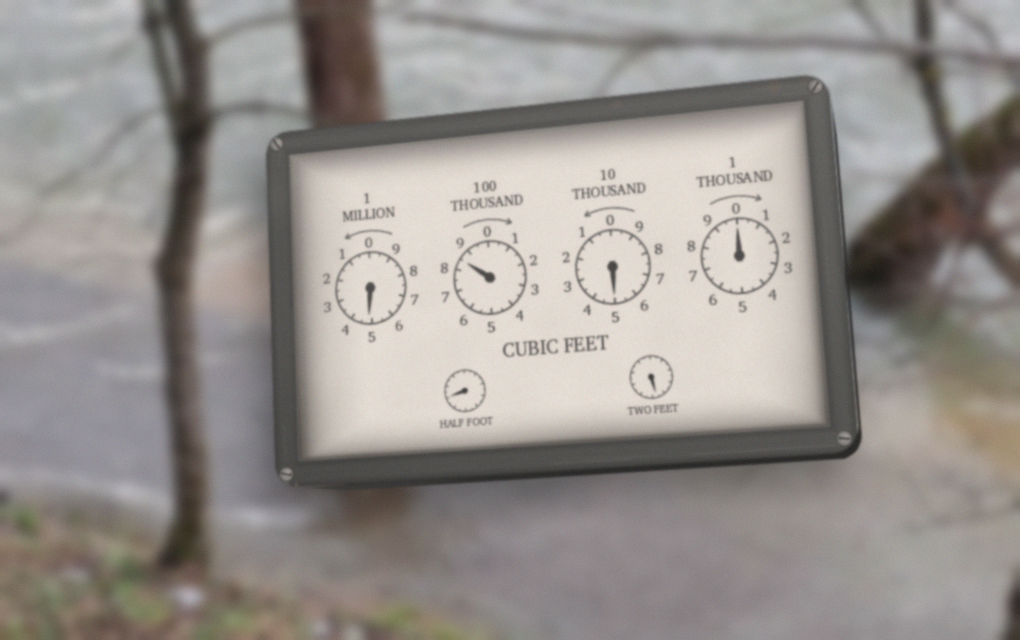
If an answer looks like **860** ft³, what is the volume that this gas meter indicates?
**485000** ft³
